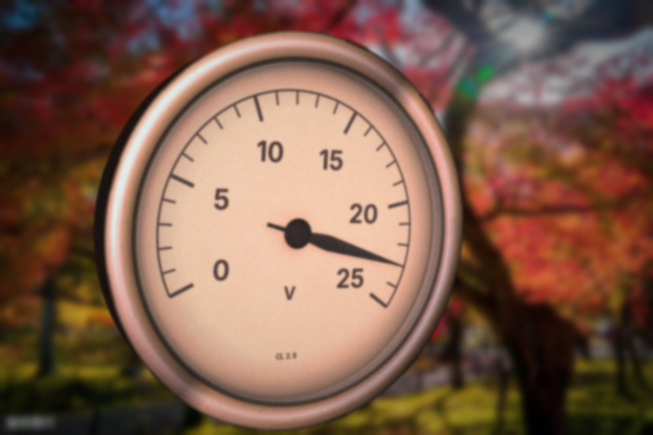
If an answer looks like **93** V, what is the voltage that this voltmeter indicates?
**23** V
